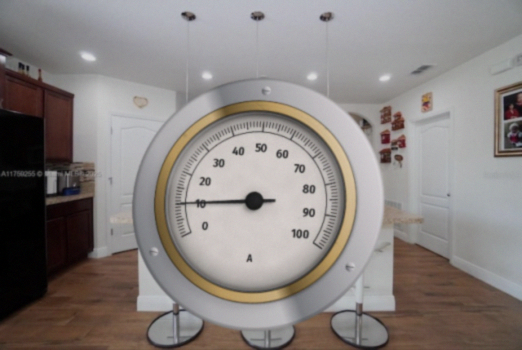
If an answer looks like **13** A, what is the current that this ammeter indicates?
**10** A
